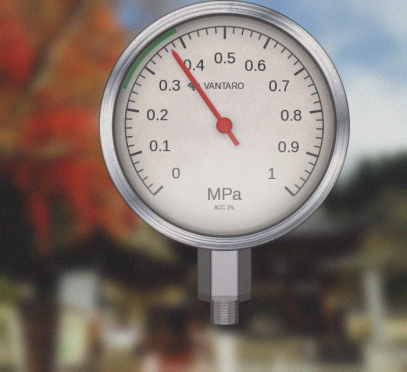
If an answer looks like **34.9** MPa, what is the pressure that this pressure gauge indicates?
**0.37** MPa
